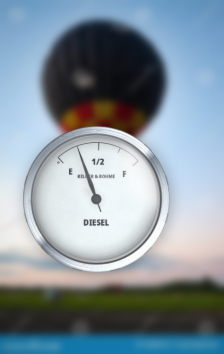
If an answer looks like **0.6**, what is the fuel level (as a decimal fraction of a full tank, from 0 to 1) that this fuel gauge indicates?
**0.25**
